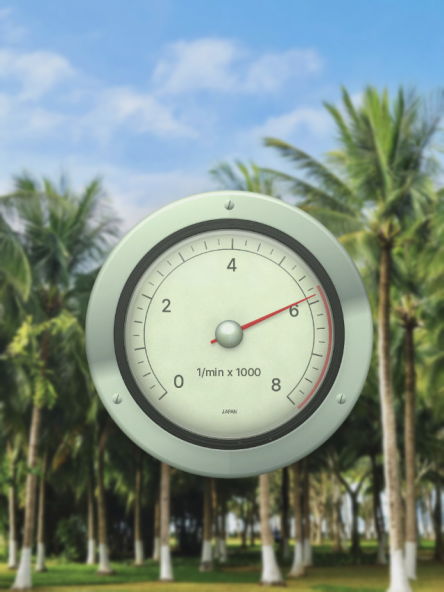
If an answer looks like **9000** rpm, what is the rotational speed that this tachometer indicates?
**5875** rpm
